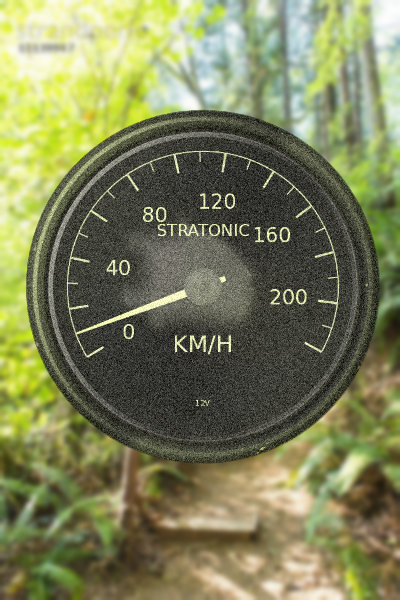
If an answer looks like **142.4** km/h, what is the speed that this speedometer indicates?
**10** km/h
